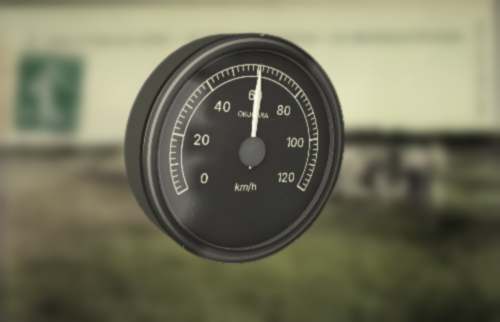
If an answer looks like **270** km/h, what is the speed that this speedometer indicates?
**60** km/h
